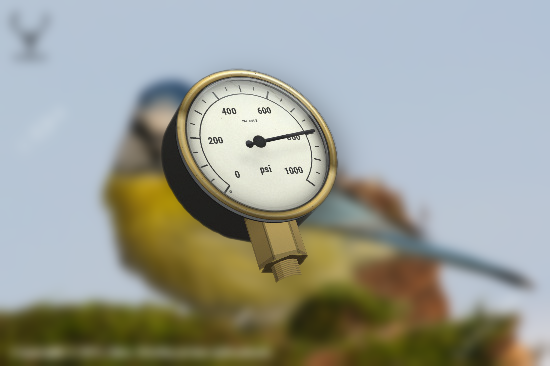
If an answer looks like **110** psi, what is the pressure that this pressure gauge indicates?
**800** psi
